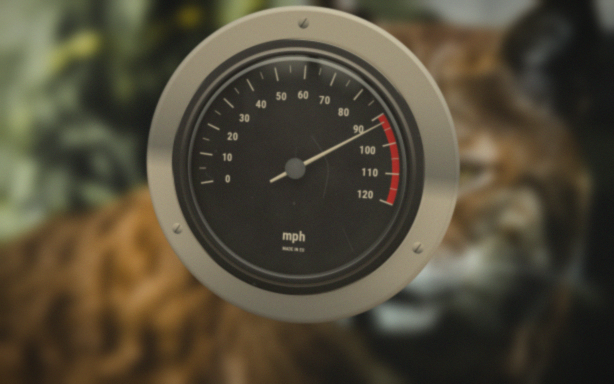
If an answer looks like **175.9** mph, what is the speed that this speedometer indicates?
**92.5** mph
